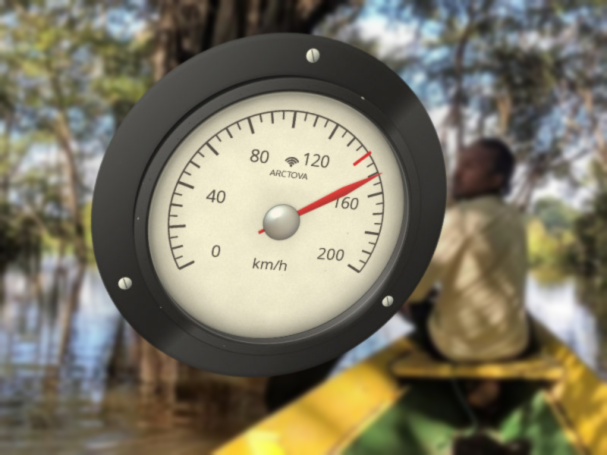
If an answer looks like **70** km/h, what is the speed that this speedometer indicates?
**150** km/h
